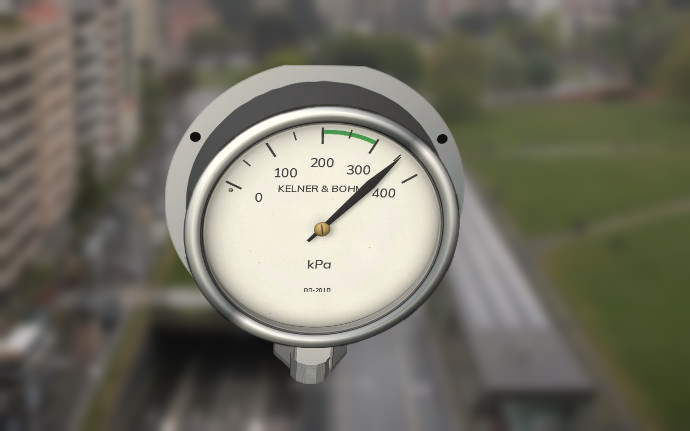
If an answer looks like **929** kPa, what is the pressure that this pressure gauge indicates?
**350** kPa
